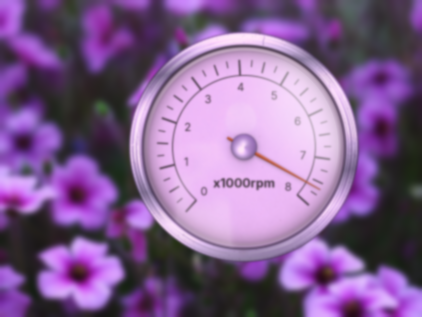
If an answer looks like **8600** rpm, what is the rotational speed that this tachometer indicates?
**7625** rpm
